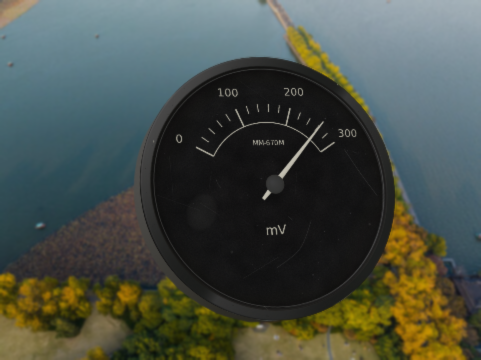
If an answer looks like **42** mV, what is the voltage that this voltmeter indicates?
**260** mV
